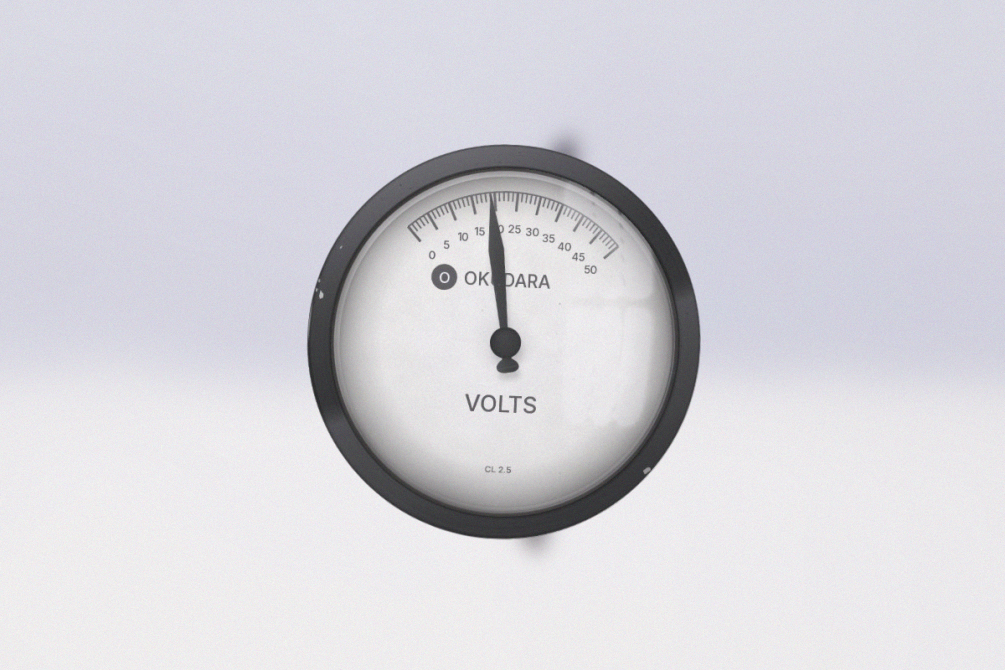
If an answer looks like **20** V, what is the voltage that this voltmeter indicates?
**19** V
